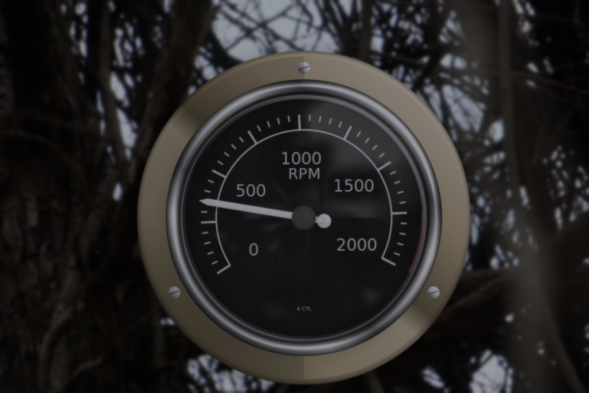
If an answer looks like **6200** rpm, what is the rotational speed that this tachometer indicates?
**350** rpm
